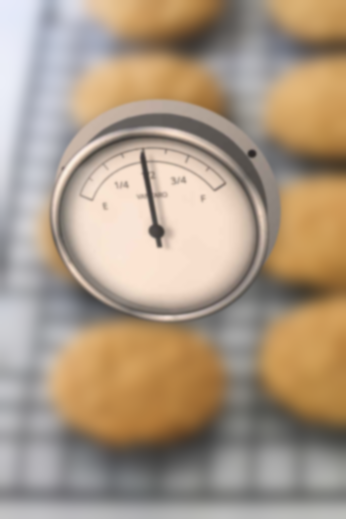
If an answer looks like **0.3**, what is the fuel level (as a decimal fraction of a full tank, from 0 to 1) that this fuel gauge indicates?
**0.5**
